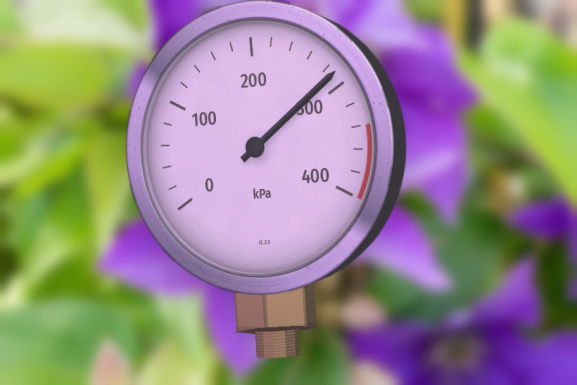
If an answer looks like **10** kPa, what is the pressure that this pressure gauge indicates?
**290** kPa
